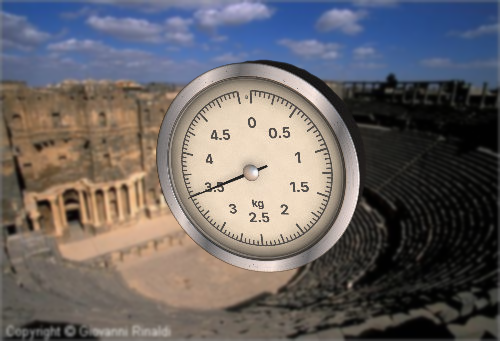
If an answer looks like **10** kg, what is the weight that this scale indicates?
**3.5** kg
